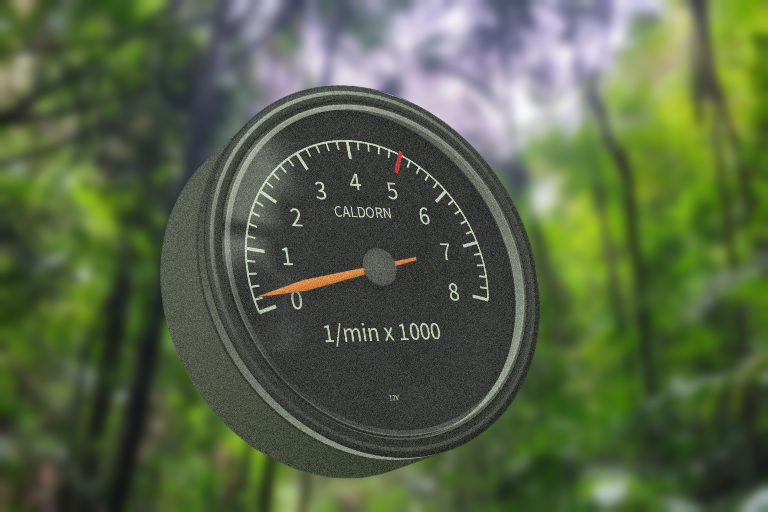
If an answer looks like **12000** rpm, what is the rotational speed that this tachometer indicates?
**200** rpm
